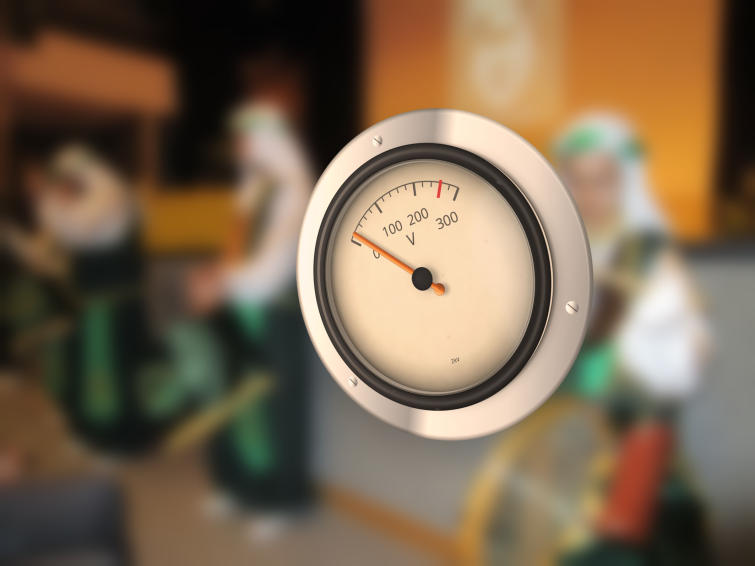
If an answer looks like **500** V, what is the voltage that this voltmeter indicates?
**20** V
